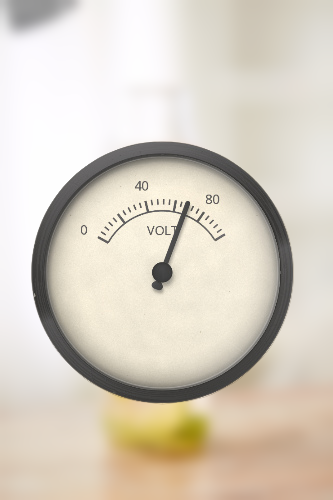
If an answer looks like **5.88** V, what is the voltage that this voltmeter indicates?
**68** V
